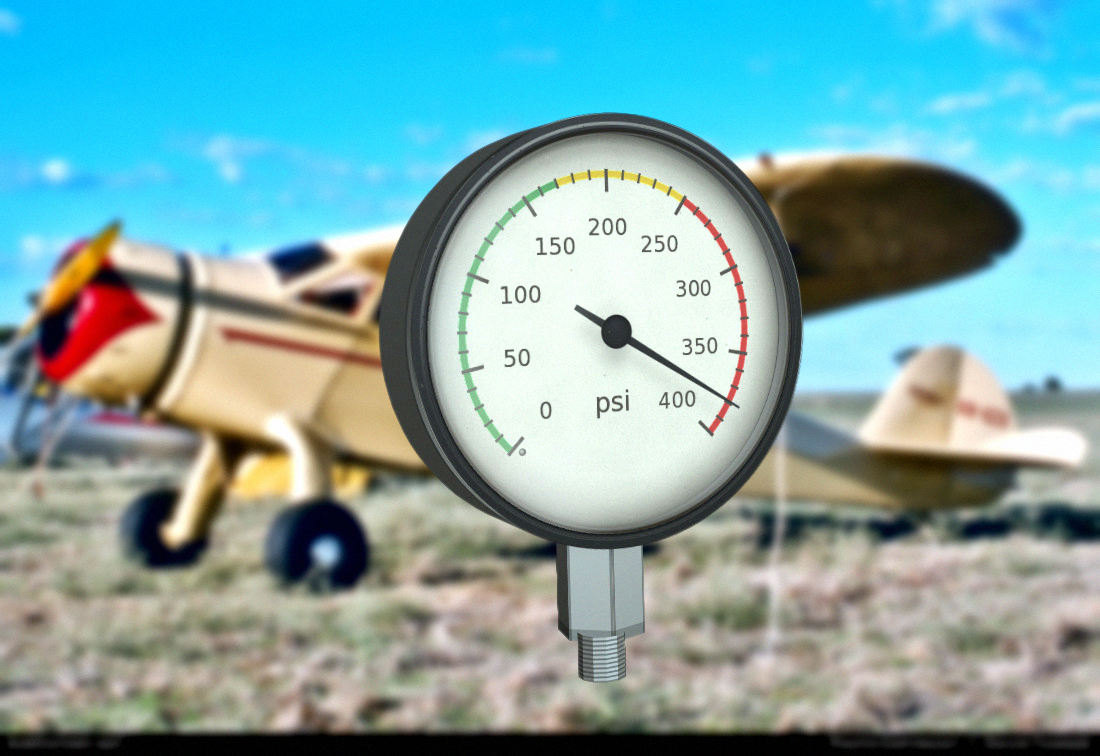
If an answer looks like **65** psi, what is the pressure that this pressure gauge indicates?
**380** psi
